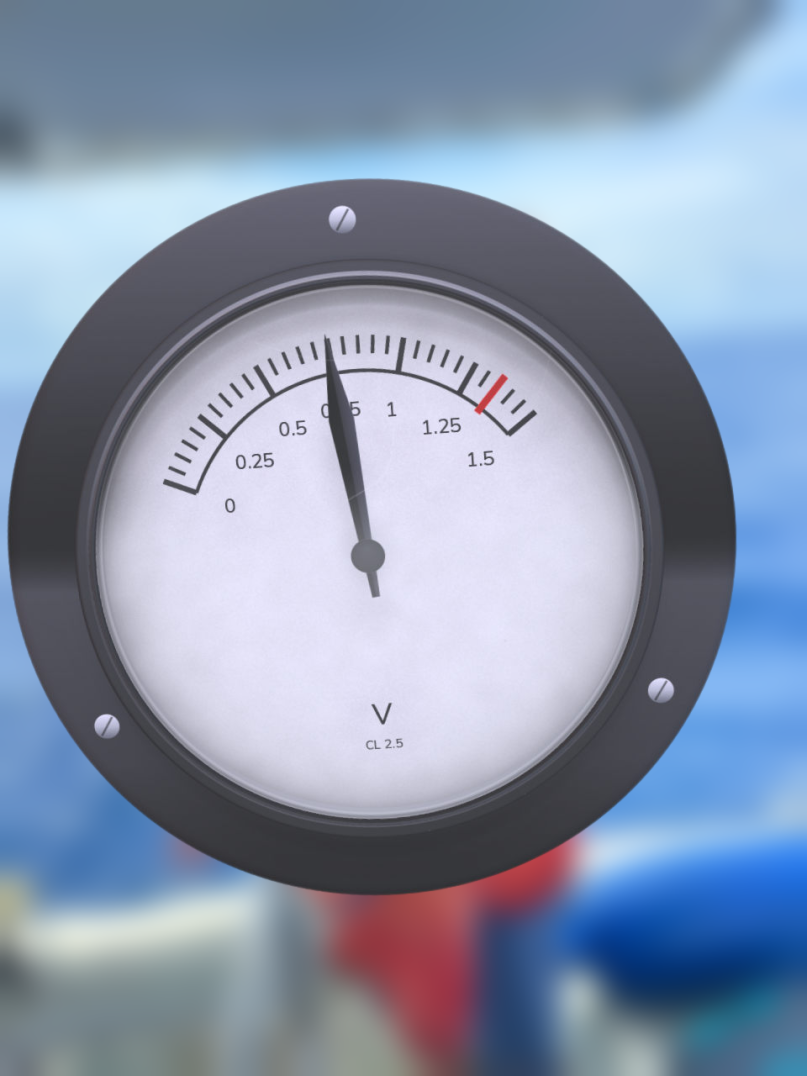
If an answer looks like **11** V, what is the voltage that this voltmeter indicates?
**0.75** V
